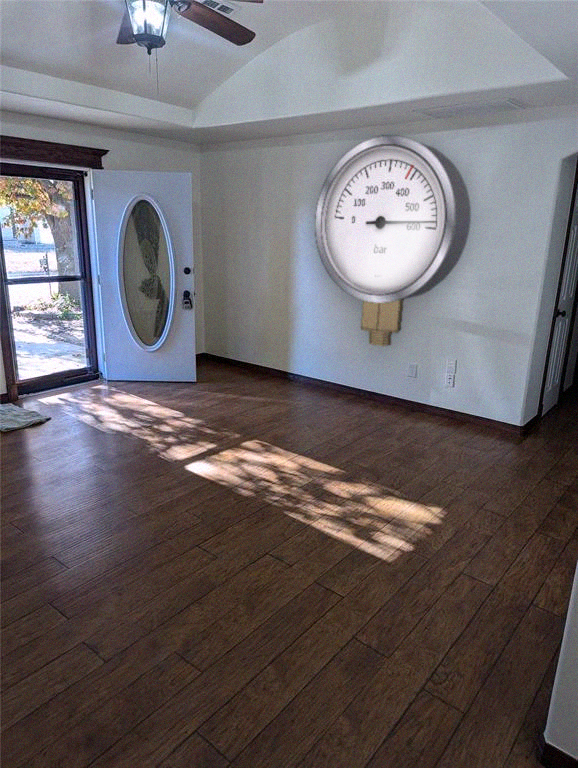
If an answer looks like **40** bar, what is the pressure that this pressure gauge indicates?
**580** bar
